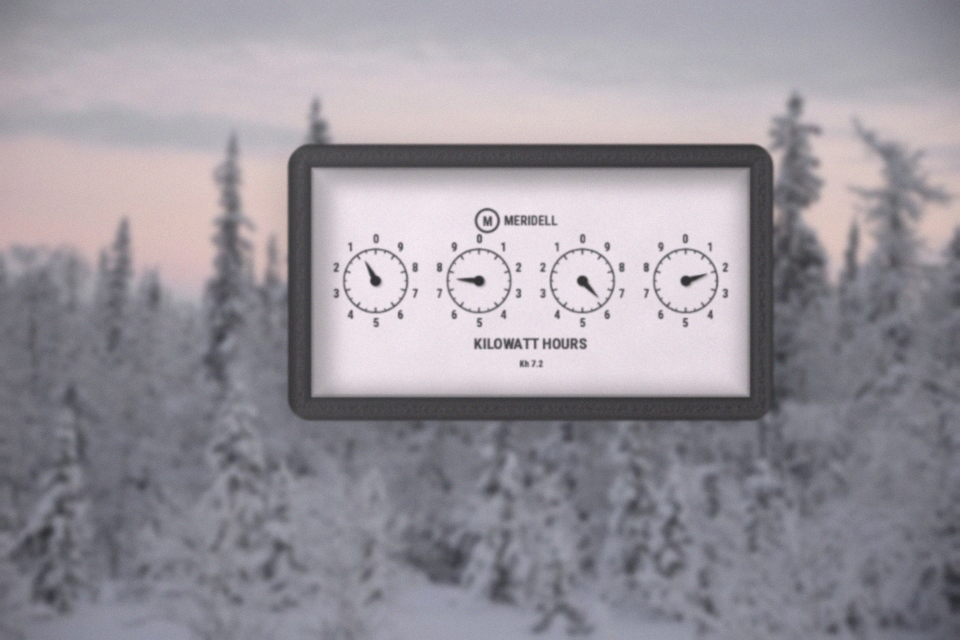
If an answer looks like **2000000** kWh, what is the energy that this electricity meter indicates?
**762** kWh
